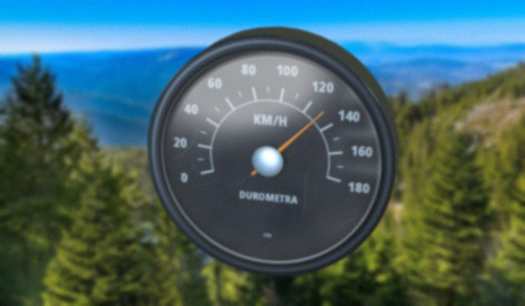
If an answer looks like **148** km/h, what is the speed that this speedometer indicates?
**130** km/h
